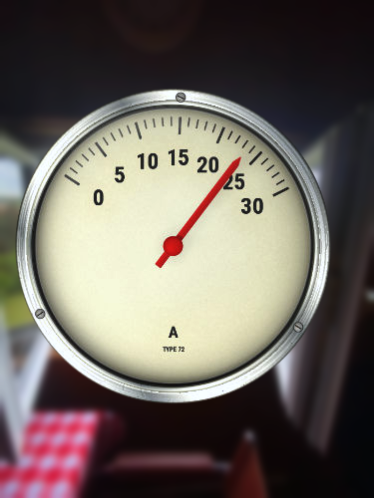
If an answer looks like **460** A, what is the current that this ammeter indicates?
**23.5** A
